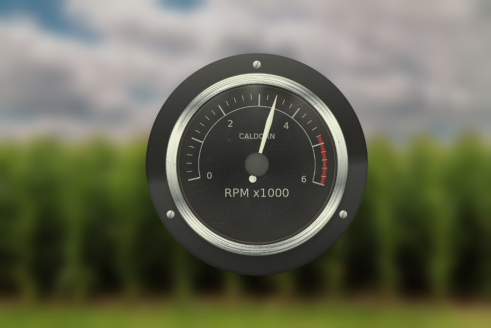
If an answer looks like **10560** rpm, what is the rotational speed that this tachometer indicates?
**3400** rpm
